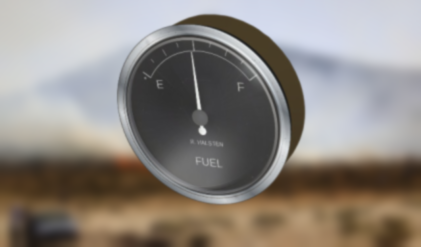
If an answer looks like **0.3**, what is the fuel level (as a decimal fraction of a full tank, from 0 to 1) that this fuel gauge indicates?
**0.5**
